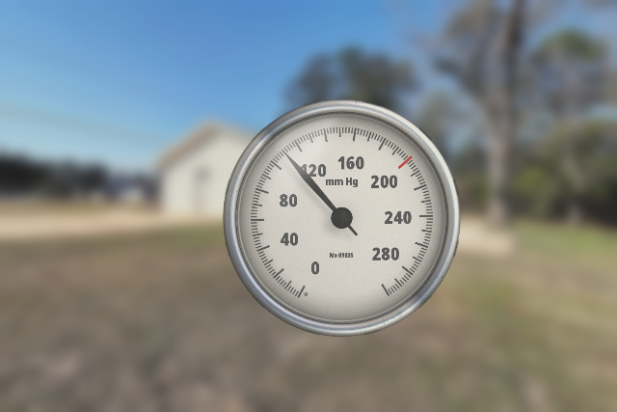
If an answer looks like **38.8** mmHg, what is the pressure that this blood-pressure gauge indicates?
**110** mmHg
